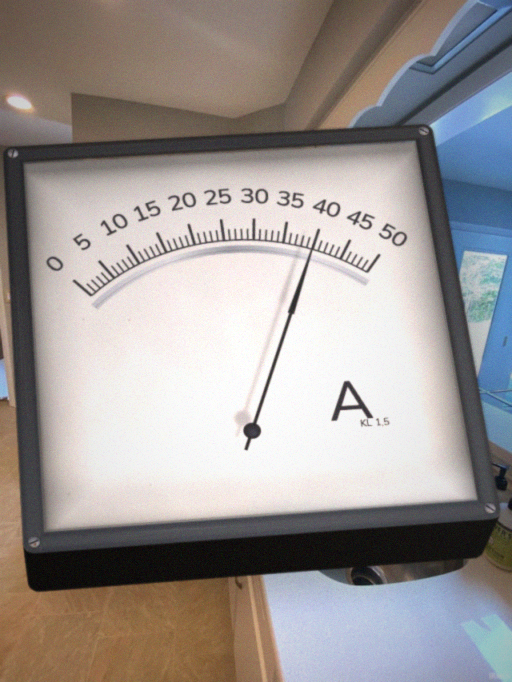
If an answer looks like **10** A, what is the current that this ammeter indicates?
**40** A
